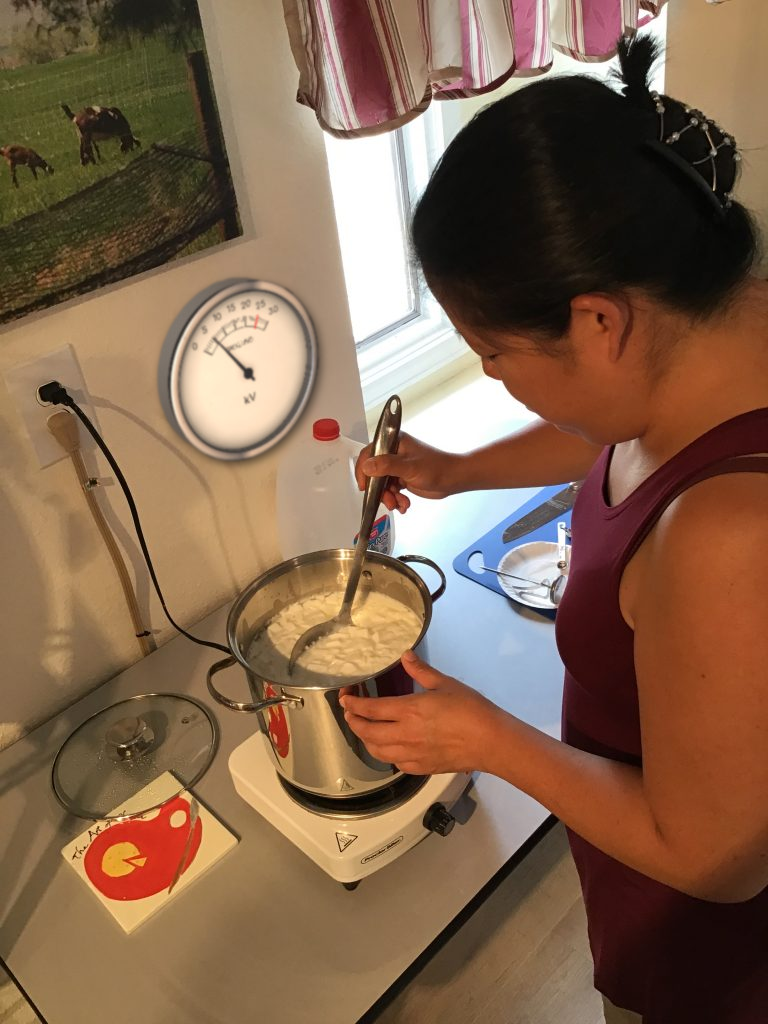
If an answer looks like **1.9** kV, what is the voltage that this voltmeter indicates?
**5** kV
